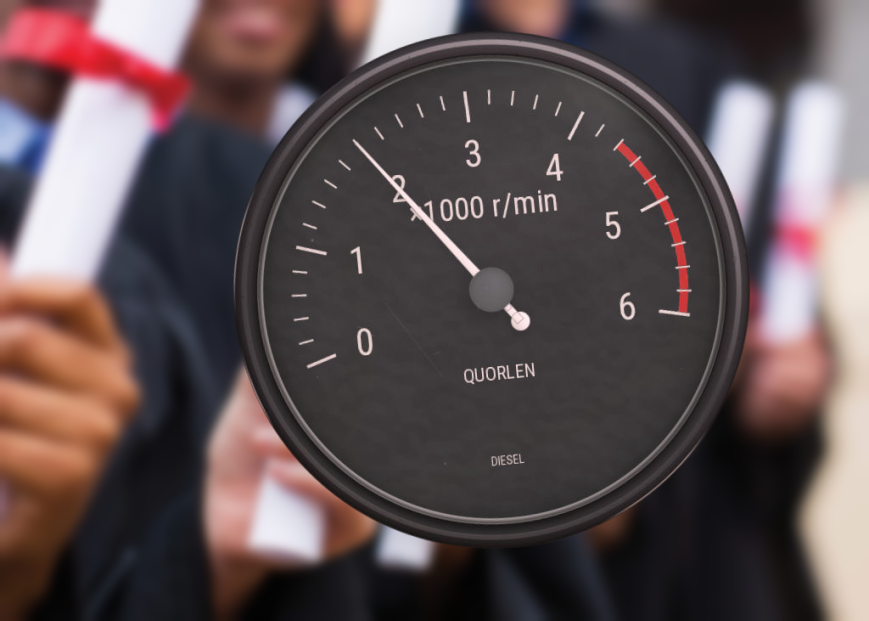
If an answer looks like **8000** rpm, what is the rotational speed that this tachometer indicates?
**2000** rpm
